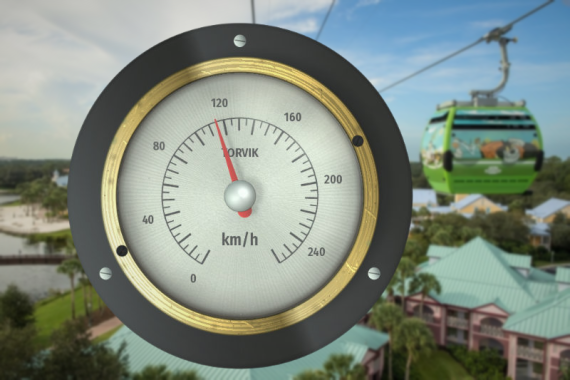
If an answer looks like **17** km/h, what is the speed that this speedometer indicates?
**115** km/h
